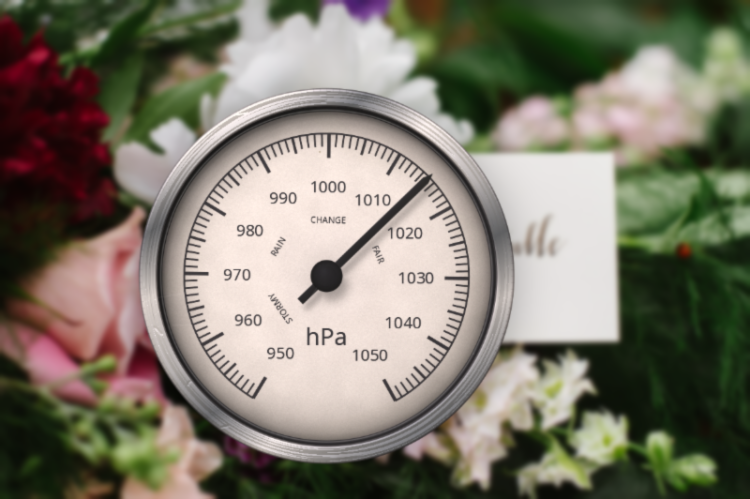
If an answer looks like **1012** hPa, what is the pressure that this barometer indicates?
**1015** hPa
